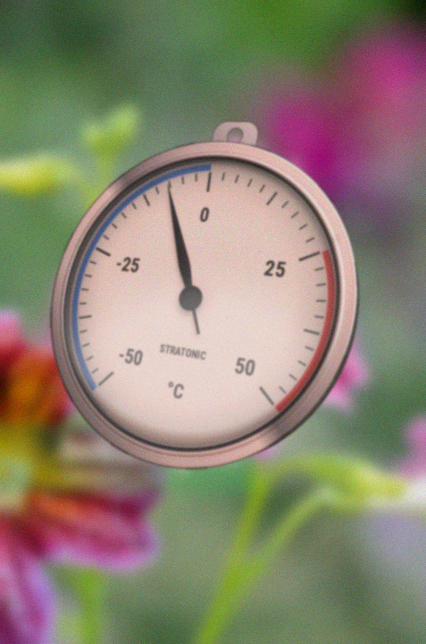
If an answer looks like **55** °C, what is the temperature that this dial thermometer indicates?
**-7.5** °C
